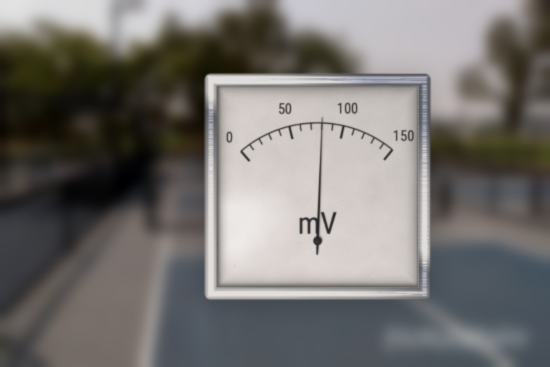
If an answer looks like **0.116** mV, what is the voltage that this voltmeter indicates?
**80** mV
